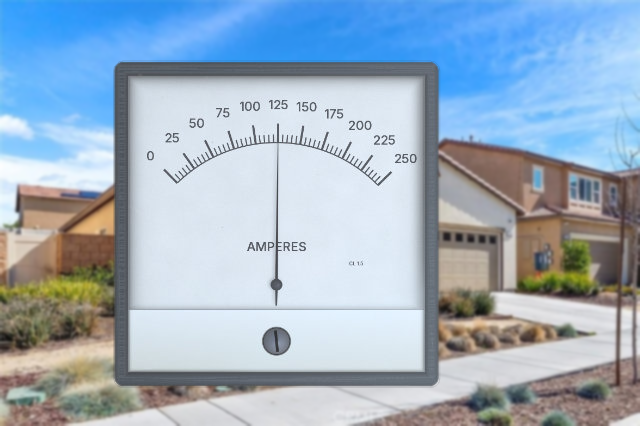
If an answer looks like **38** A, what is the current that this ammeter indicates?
**125** A
